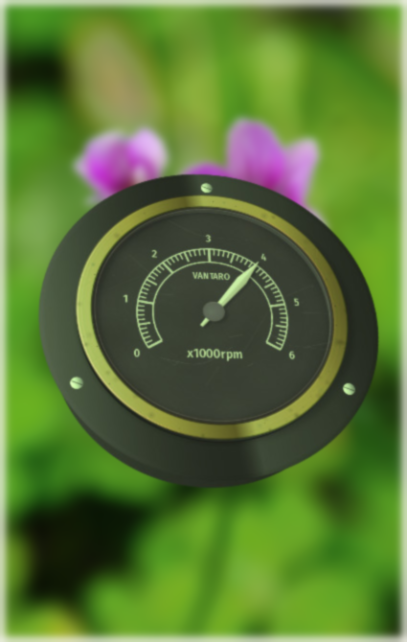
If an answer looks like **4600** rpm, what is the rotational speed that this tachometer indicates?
**4000** rpm
